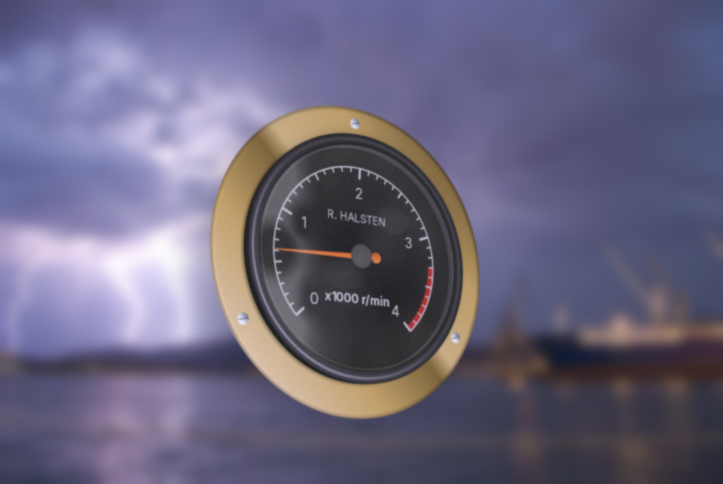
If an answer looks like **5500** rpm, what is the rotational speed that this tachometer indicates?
**600** rpm
